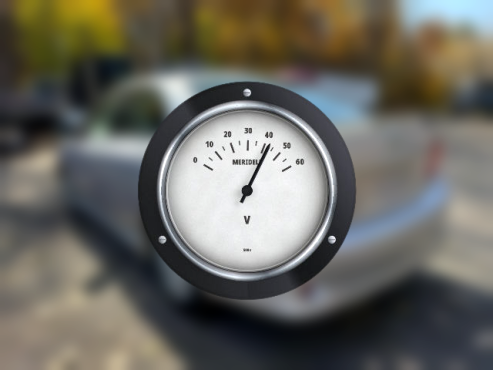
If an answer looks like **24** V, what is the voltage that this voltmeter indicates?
**42.5** V
